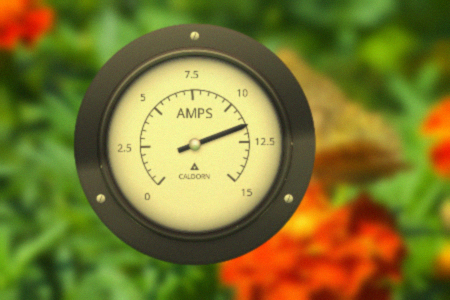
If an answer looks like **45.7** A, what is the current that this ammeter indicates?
**11.5** A
